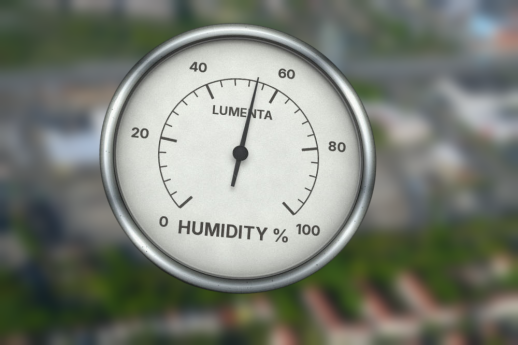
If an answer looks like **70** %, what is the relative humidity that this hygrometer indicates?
**54** %
